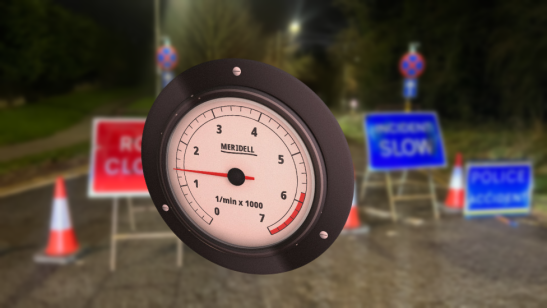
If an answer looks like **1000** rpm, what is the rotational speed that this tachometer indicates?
**1400** rpm
